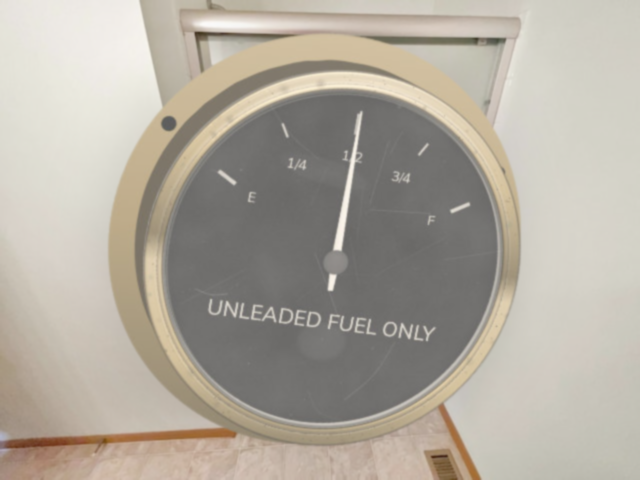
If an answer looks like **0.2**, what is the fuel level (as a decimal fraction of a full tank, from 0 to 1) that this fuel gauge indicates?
**0.5**
